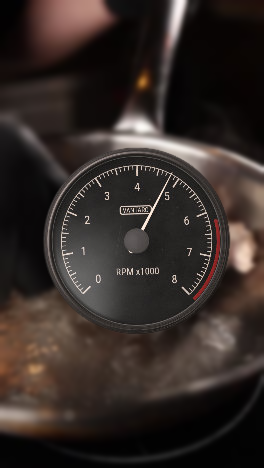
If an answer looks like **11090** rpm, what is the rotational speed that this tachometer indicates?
**4800** rpm
